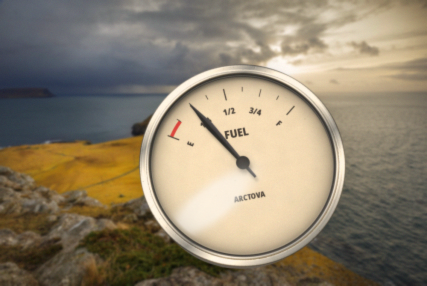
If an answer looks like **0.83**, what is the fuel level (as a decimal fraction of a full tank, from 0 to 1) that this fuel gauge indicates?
**0.25**
